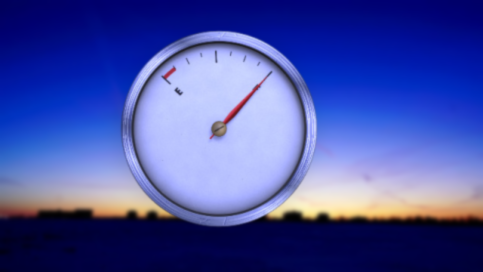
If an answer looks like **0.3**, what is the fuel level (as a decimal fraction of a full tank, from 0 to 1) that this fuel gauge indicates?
**1**
